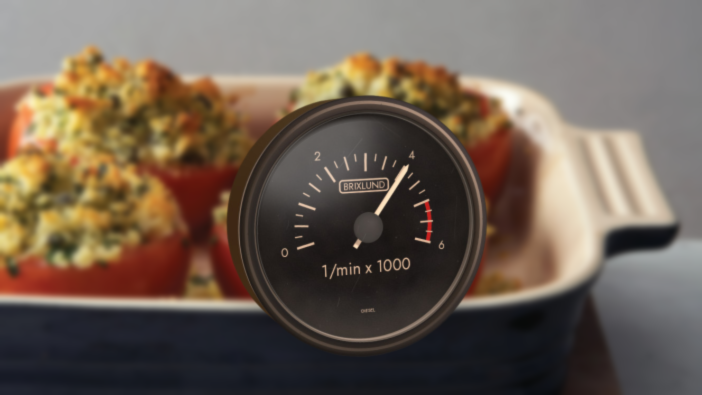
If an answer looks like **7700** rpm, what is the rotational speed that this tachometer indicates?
**4000** rpm
